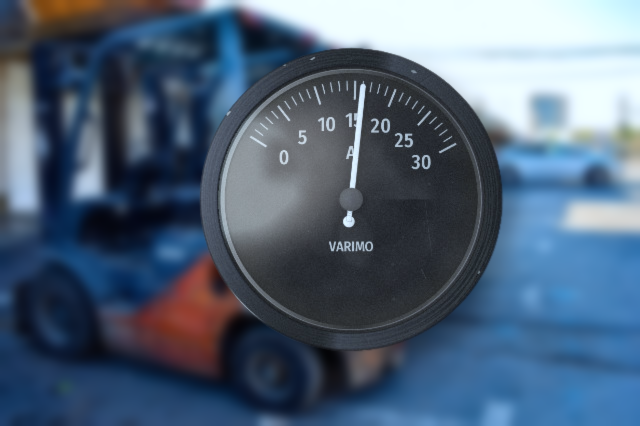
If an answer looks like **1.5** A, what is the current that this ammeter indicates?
**16** A
